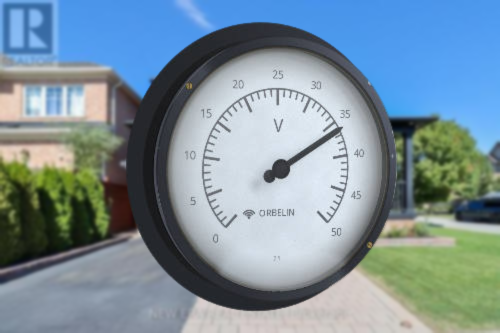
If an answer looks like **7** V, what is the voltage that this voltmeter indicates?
**36** V
